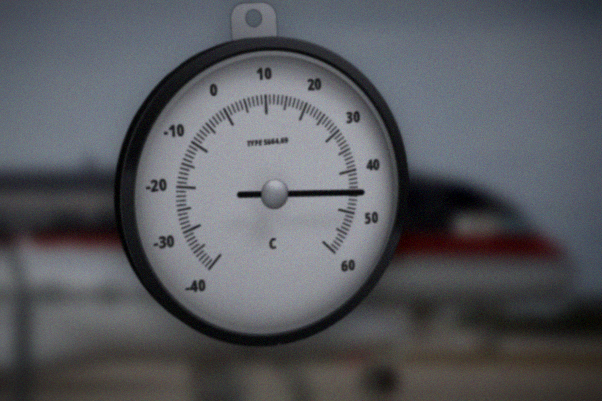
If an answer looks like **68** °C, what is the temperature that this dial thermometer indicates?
**45** °C
